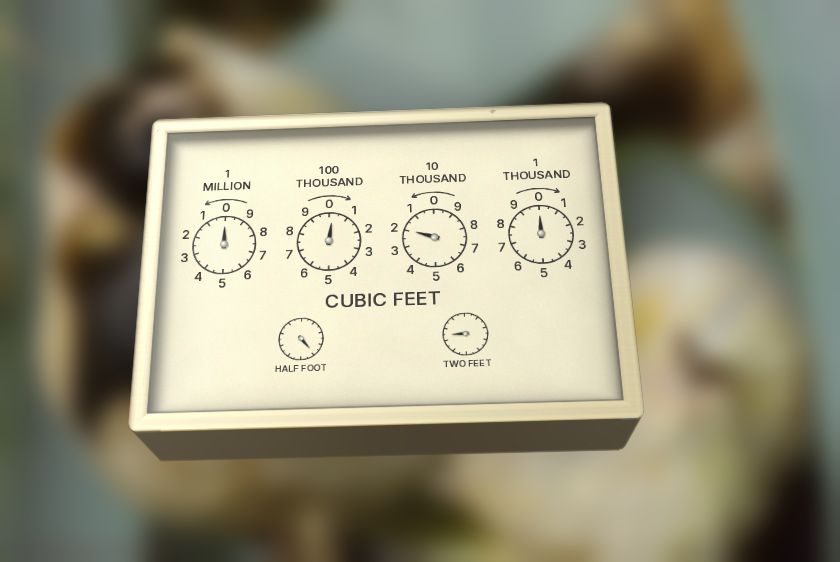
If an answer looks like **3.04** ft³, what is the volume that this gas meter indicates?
**2000** ft³
